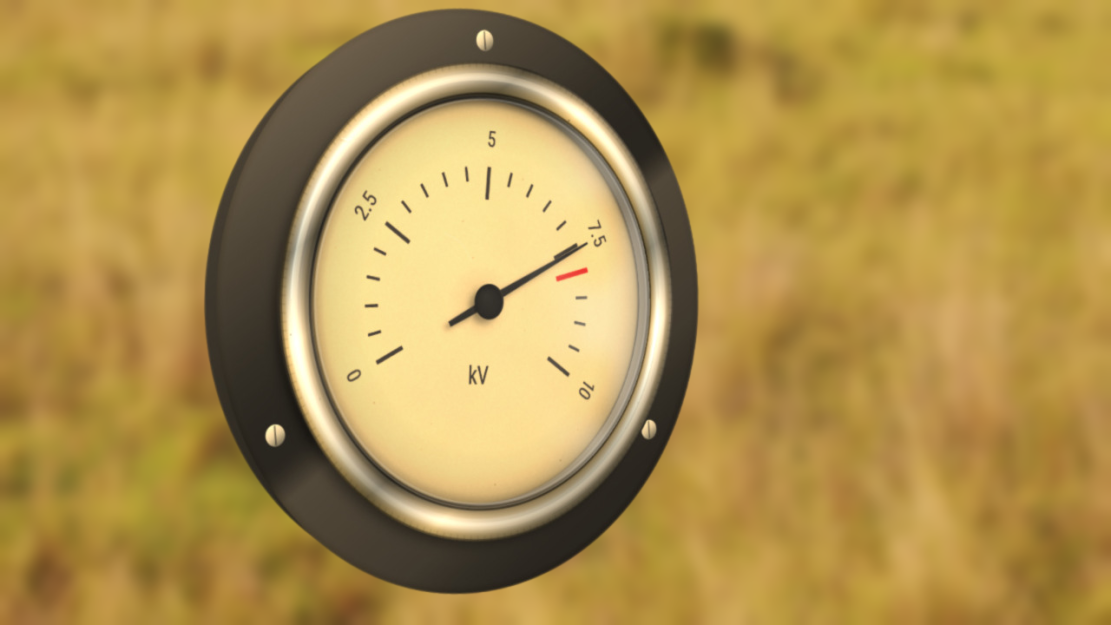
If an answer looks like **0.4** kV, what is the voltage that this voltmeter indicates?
**7.5** kV
